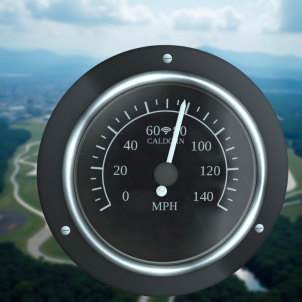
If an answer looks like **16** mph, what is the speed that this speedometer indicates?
**77.5** mph
